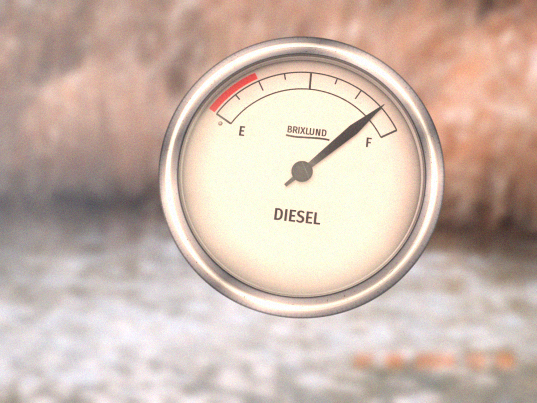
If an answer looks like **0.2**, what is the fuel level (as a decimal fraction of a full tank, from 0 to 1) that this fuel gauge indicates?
**0.875**
